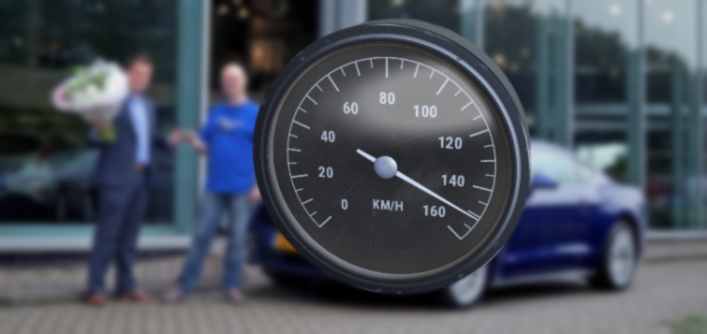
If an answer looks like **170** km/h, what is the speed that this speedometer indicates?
**150** km/h
